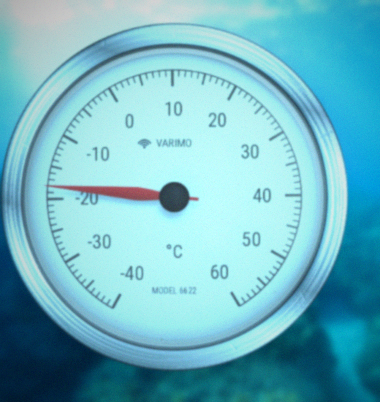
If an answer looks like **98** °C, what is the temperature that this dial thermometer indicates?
**-18** °C
